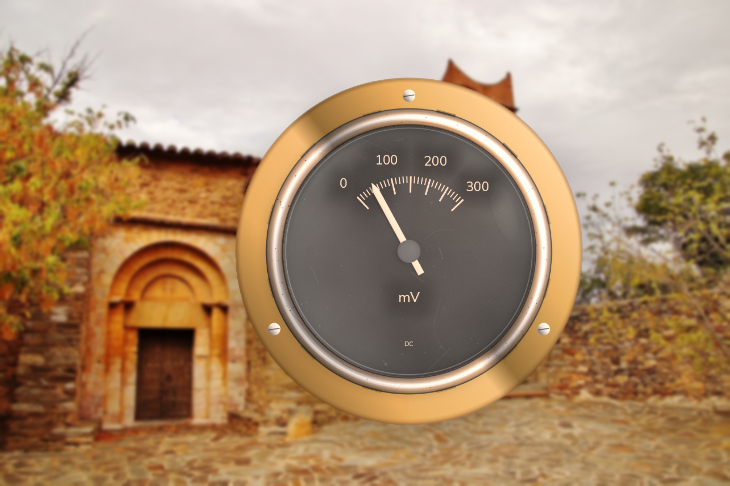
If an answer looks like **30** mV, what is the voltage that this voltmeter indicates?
**50** mV
